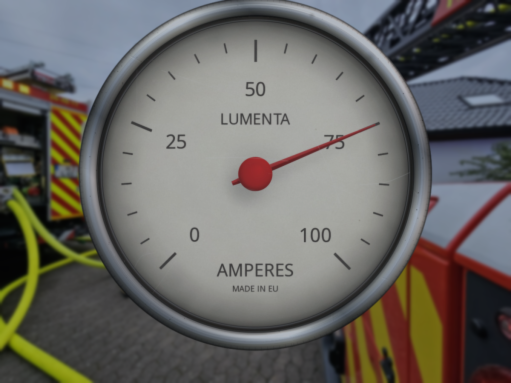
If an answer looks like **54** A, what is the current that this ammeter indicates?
**75** A
